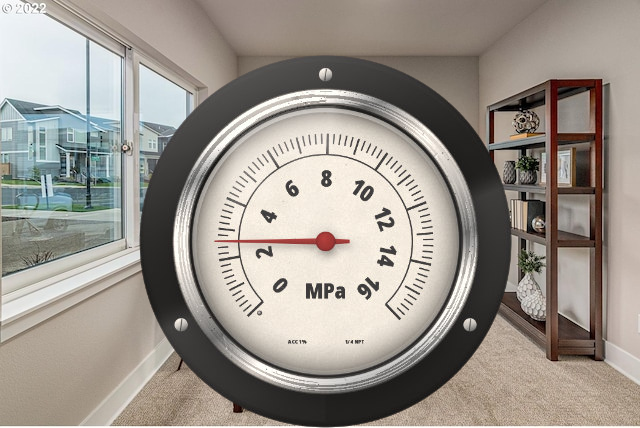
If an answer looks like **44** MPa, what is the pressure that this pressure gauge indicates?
**2.6** MPa
